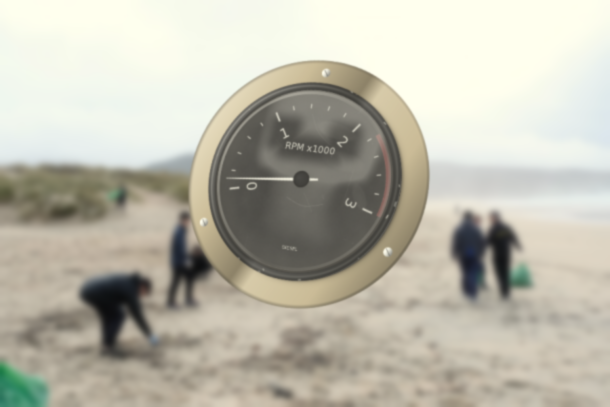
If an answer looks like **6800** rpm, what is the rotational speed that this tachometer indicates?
**100** rpm
